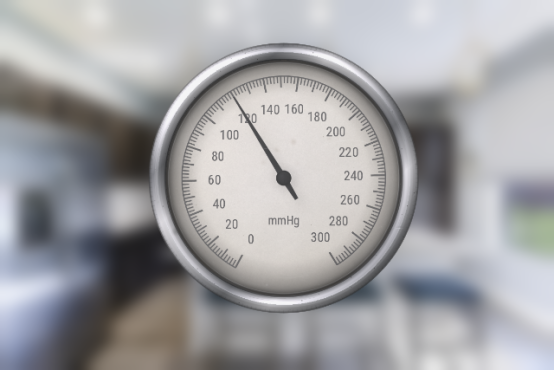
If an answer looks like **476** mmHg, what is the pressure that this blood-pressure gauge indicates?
**120** mmHg
